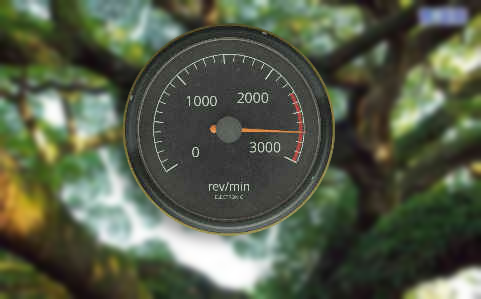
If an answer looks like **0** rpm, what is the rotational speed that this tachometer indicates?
**2700** rpm
